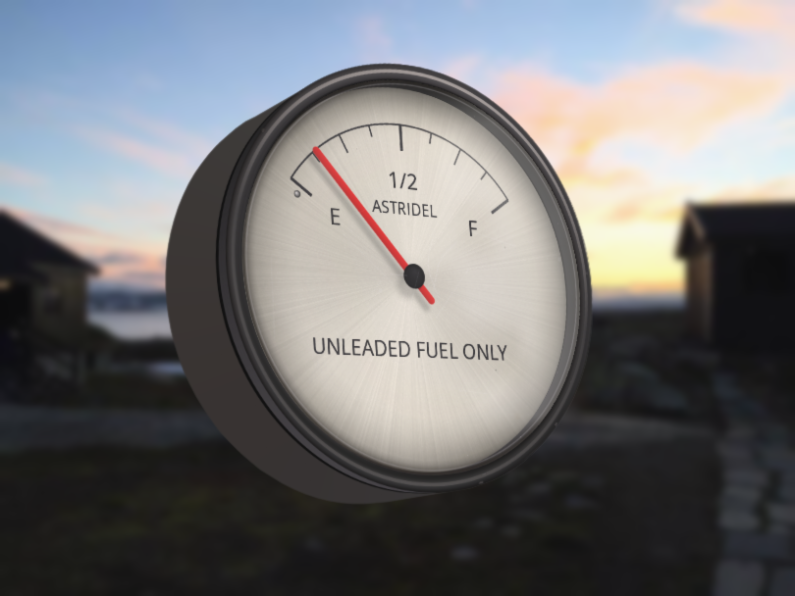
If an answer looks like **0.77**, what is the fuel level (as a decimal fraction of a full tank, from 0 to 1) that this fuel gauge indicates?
**0.125**
